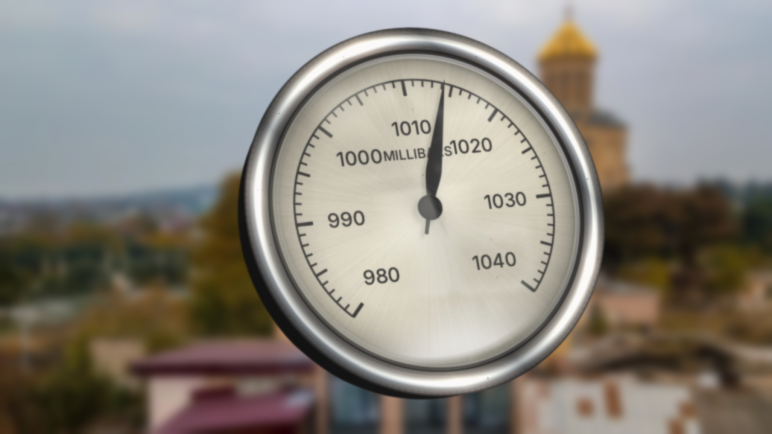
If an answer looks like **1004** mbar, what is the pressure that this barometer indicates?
**1014** mbar
